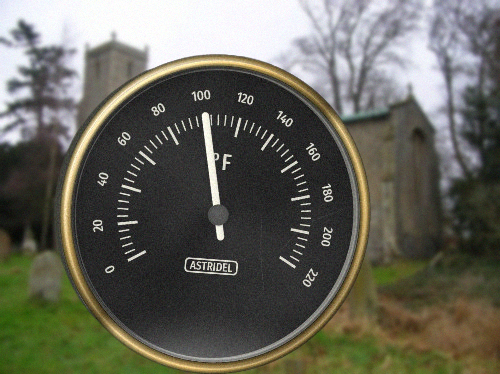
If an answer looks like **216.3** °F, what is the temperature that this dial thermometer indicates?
**100** °F
